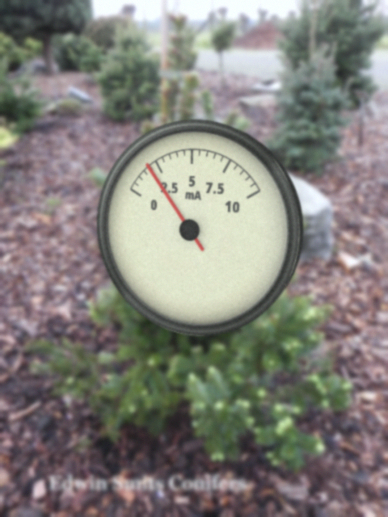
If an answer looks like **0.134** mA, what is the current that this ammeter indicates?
**2** mA
